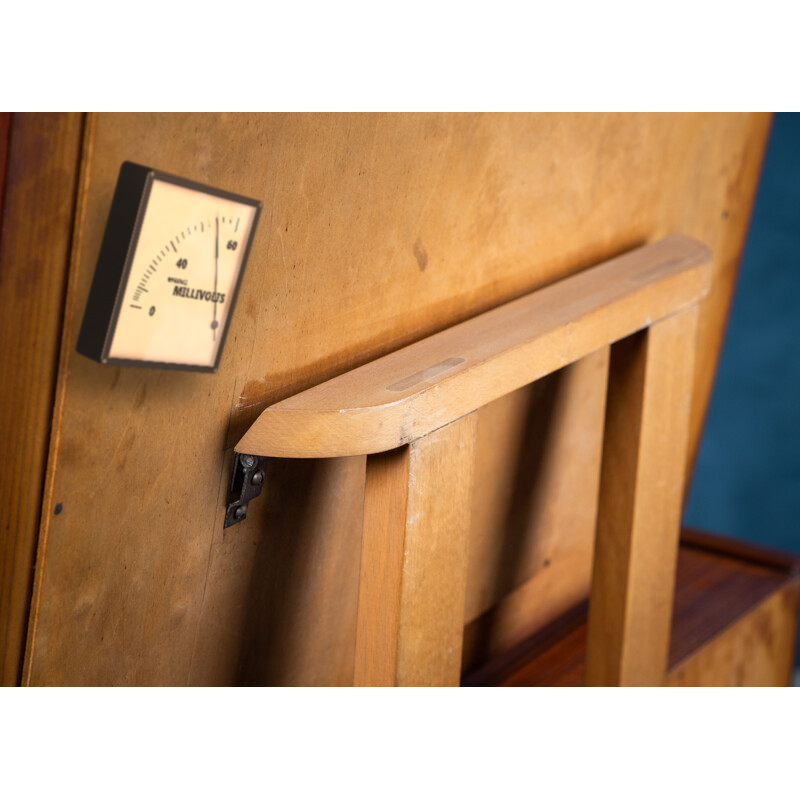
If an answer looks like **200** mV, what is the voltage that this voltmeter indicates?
**54** mV
